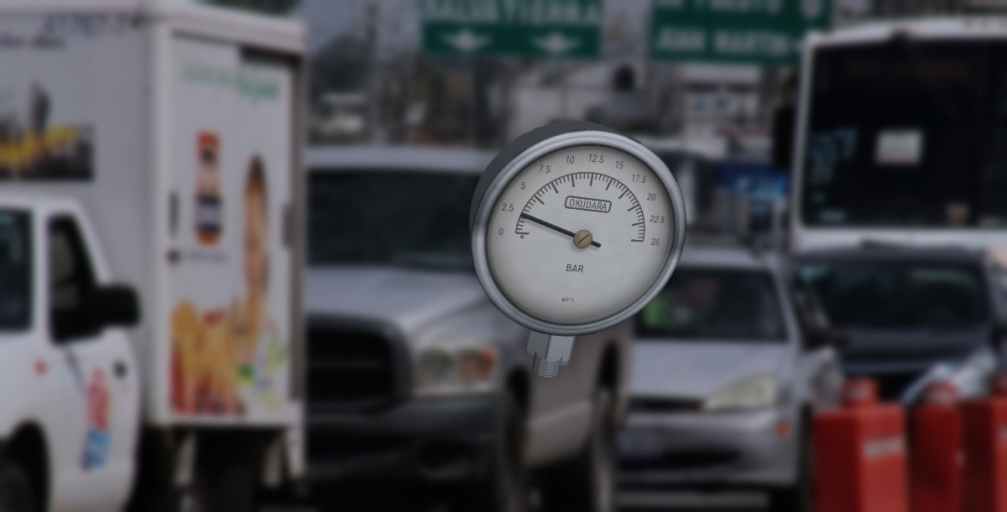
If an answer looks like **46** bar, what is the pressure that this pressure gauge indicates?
**2.5** bar
